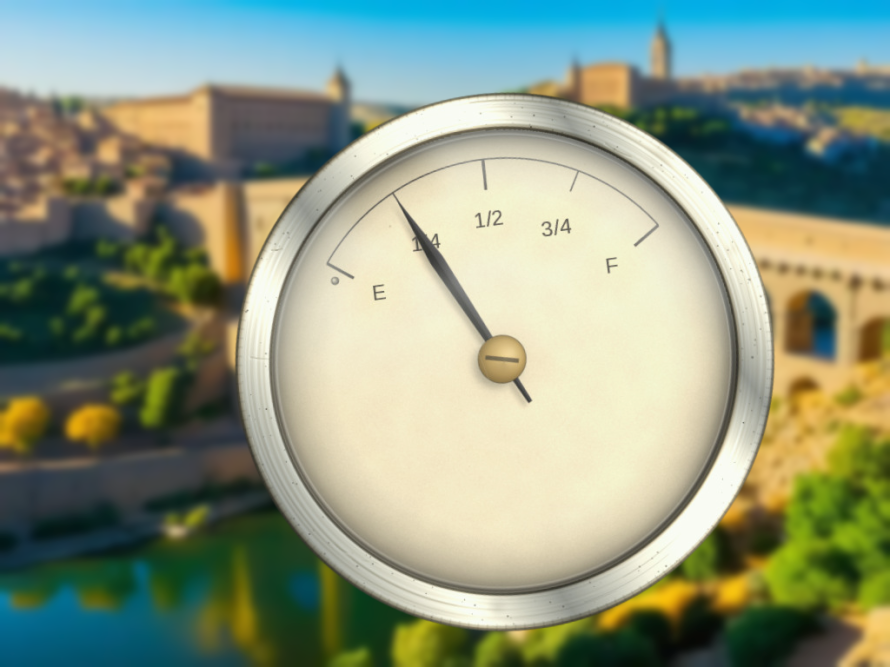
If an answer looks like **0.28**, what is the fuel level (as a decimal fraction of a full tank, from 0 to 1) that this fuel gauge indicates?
**0.25**
